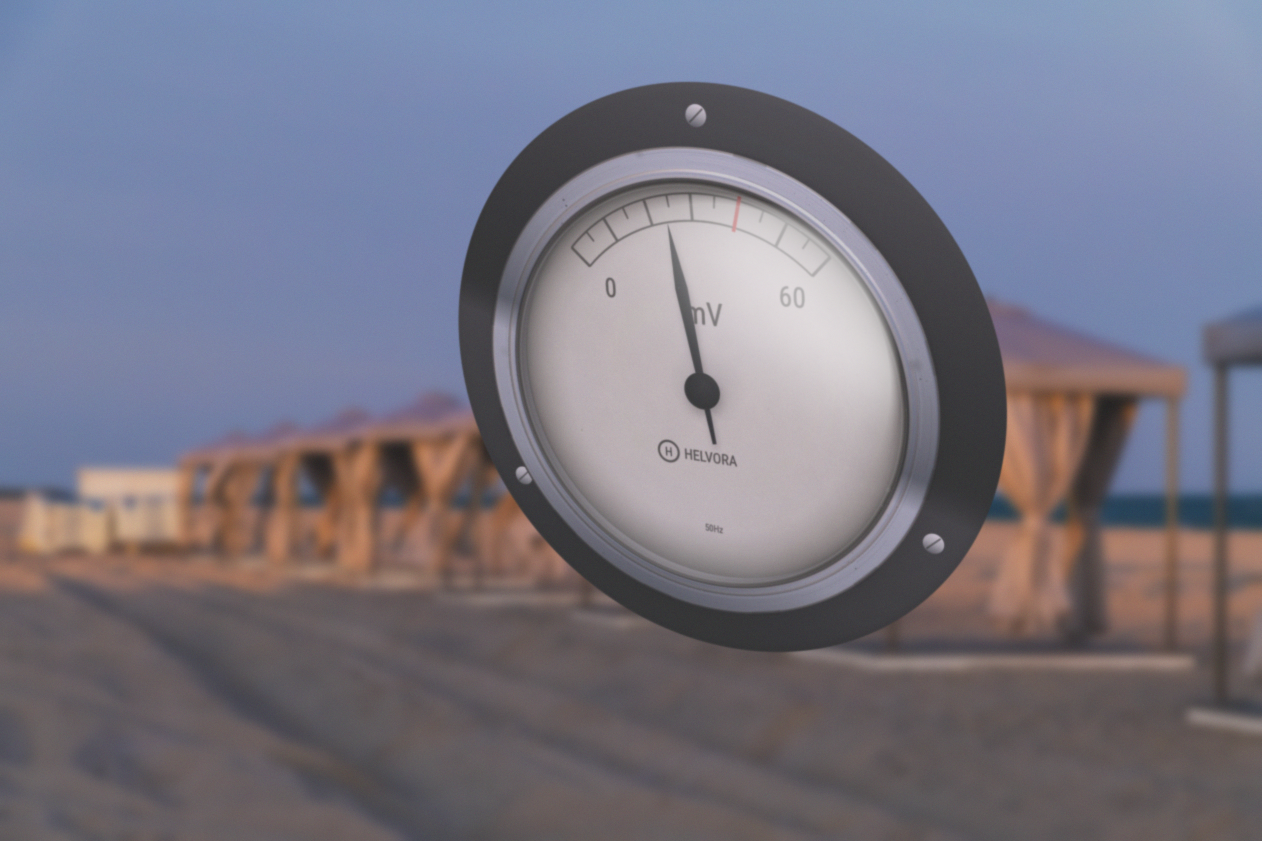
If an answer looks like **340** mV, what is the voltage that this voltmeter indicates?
**25** mV
